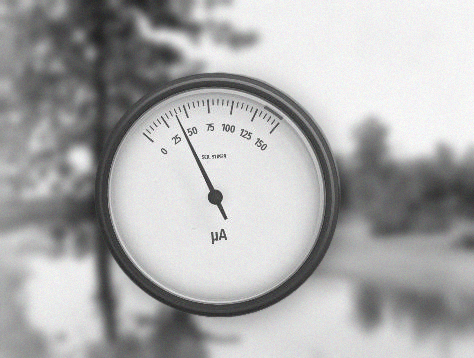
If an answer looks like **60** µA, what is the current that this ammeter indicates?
**40** µA
